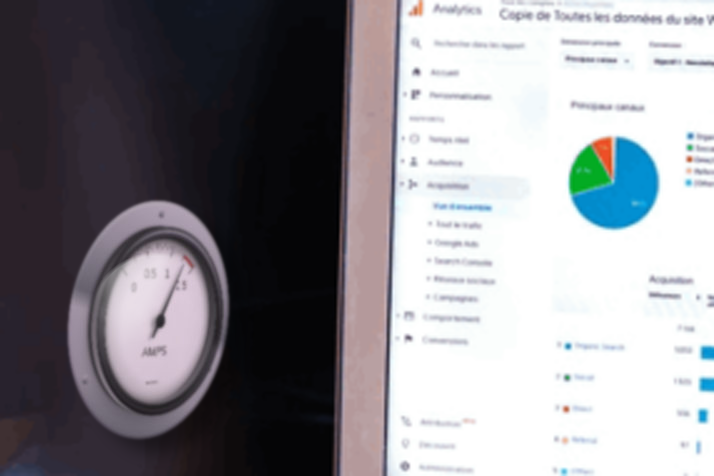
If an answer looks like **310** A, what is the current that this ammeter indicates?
**1.25** A
